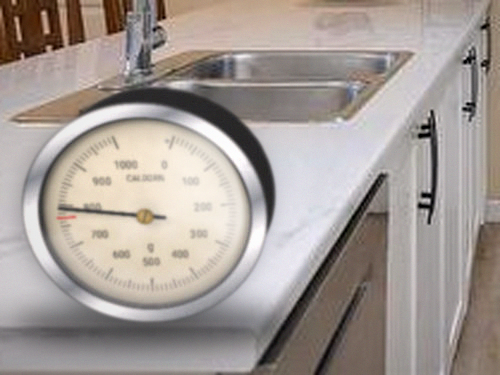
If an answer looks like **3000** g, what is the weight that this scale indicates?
**800** g
